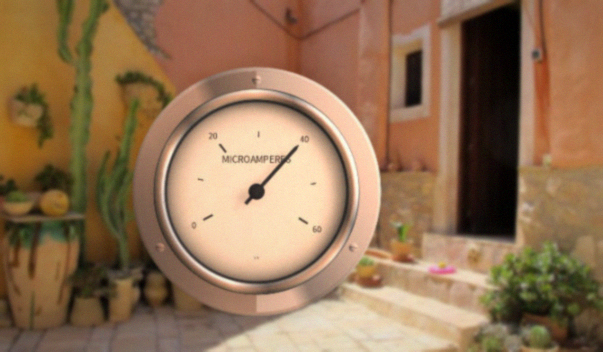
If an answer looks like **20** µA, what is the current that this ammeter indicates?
**40** µA
